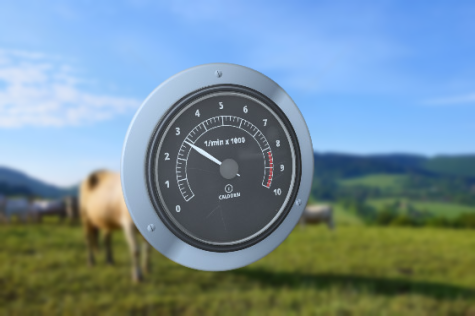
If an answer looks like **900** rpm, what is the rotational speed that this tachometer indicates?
**2800** rpm
